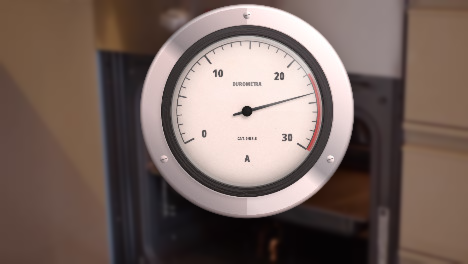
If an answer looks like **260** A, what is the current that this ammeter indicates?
**24** A
